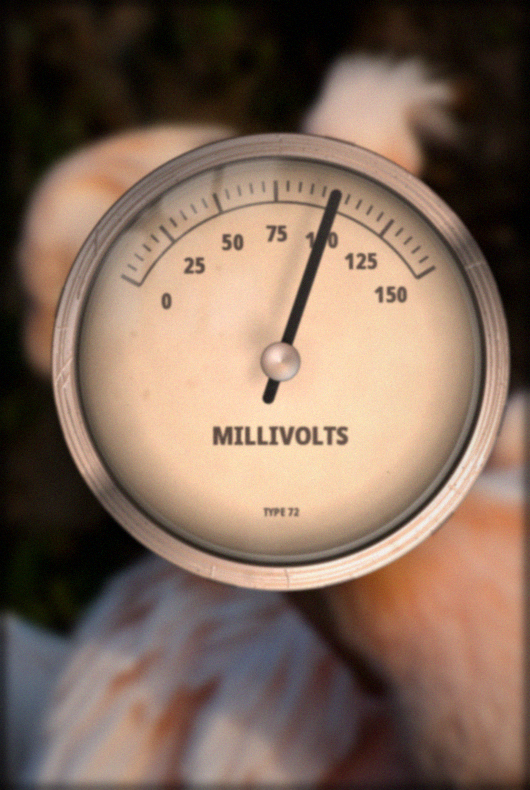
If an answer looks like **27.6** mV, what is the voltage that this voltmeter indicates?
**100** mV
